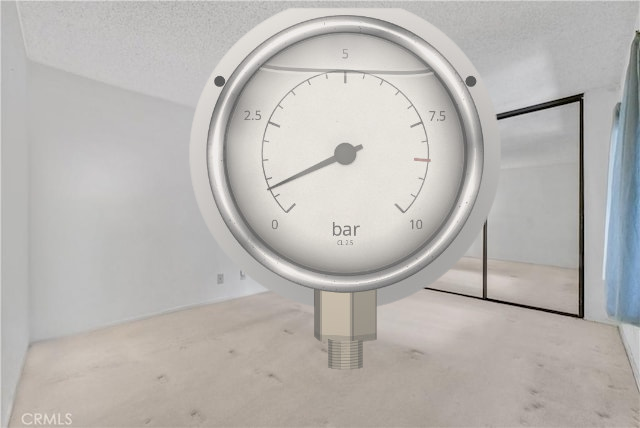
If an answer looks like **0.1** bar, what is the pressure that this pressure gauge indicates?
**0.75** bar
